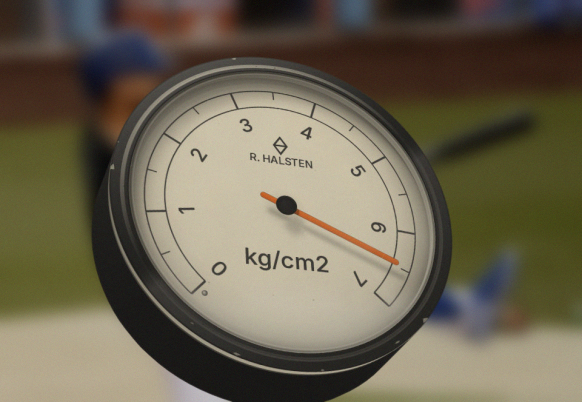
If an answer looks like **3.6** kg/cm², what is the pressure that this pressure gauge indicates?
**6.5** kg/cm²
